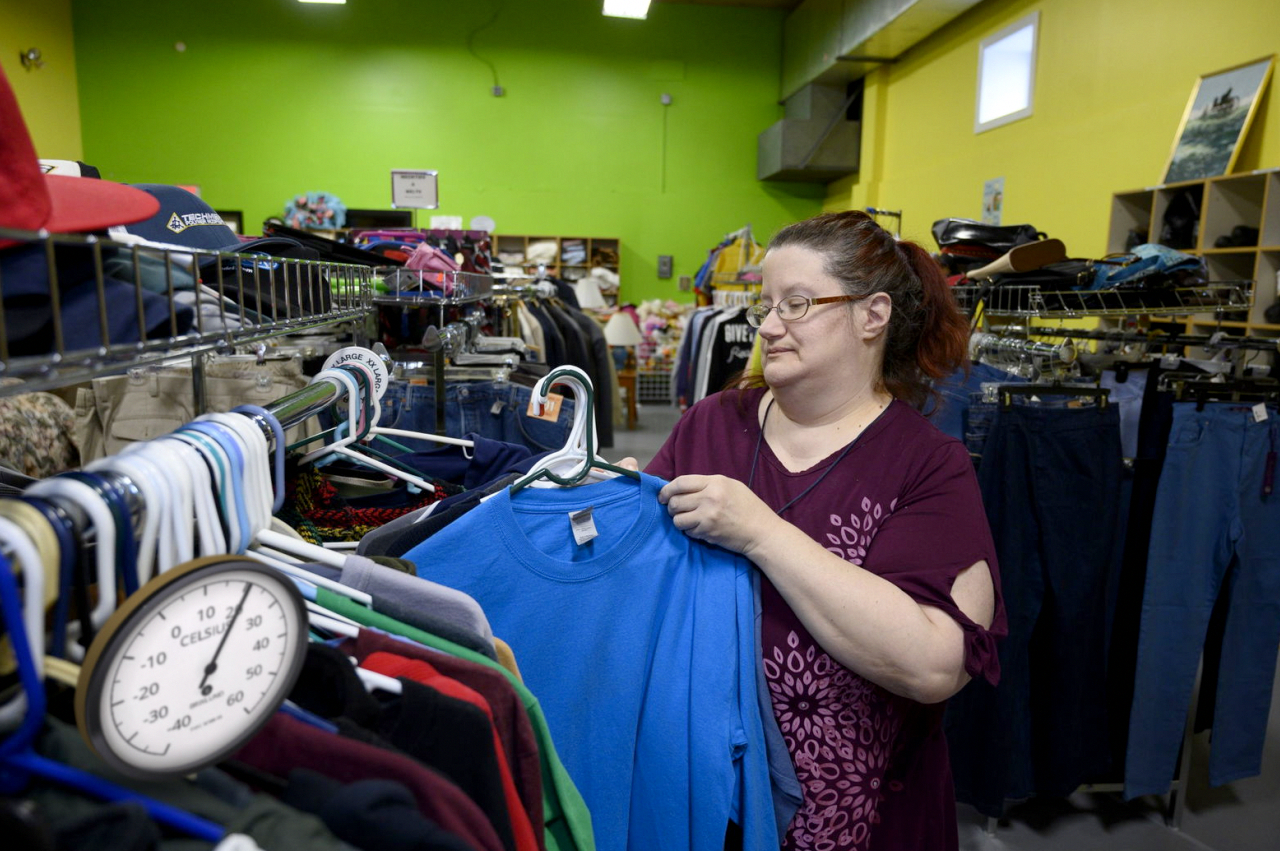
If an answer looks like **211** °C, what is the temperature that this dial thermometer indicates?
**20** °C
